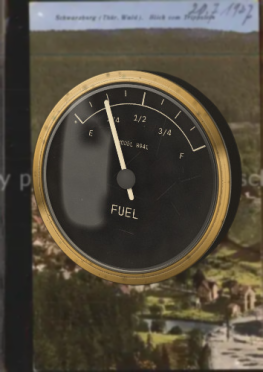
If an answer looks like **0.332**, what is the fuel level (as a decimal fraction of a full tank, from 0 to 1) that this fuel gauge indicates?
**0.25**
